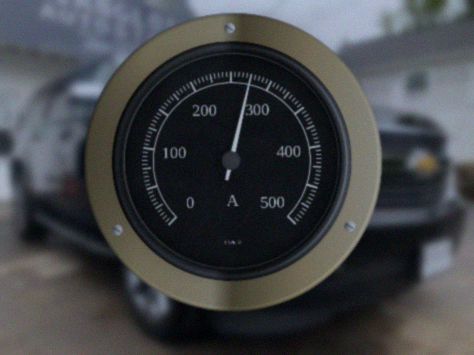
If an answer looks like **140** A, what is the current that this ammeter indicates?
**275** A
